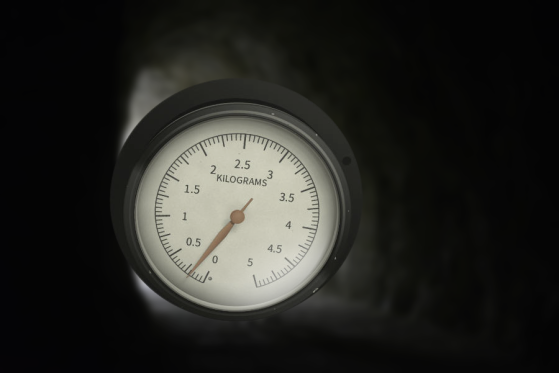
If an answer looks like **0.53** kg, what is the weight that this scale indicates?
**0.2** kg
